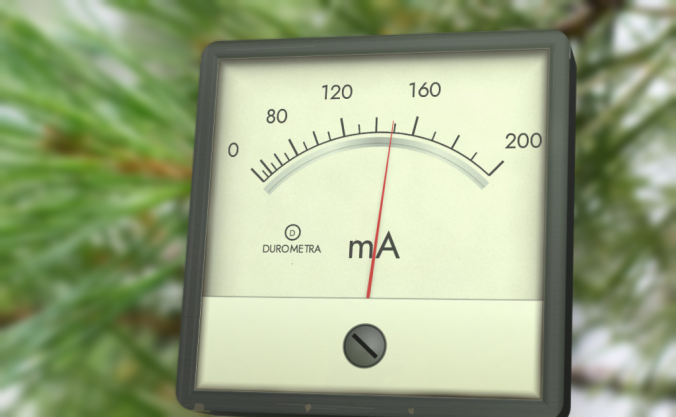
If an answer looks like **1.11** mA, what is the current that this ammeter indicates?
**150** mA
